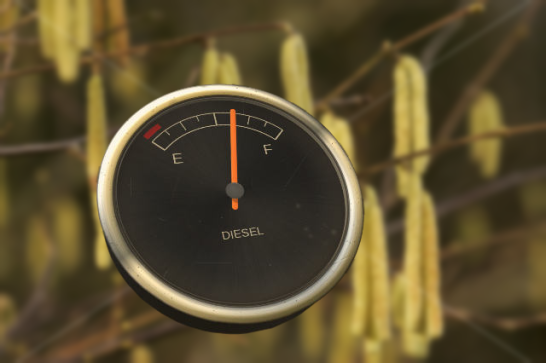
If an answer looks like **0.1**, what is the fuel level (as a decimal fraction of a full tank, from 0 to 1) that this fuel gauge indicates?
**0.625**
